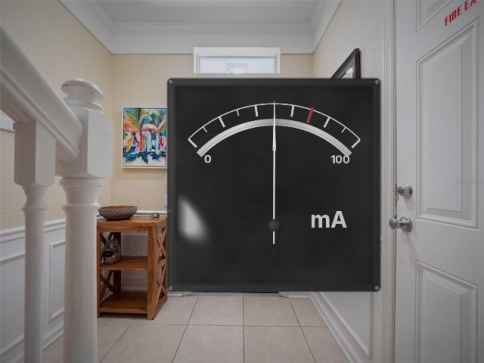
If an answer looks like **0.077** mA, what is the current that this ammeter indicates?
**50** mA
